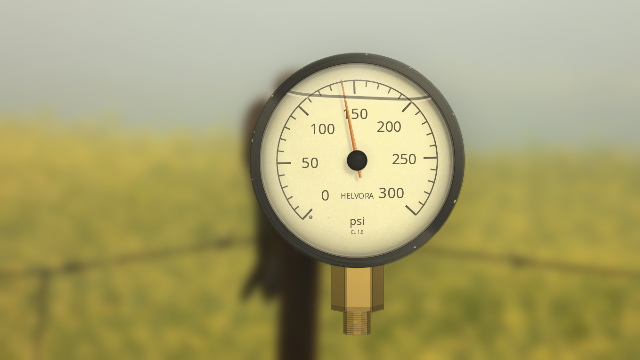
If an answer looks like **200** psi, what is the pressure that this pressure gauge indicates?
**140** psi
